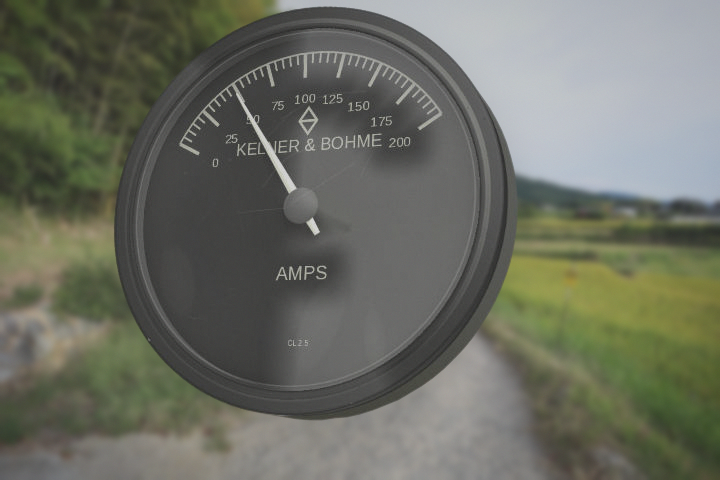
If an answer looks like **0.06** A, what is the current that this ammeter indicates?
**50** A
